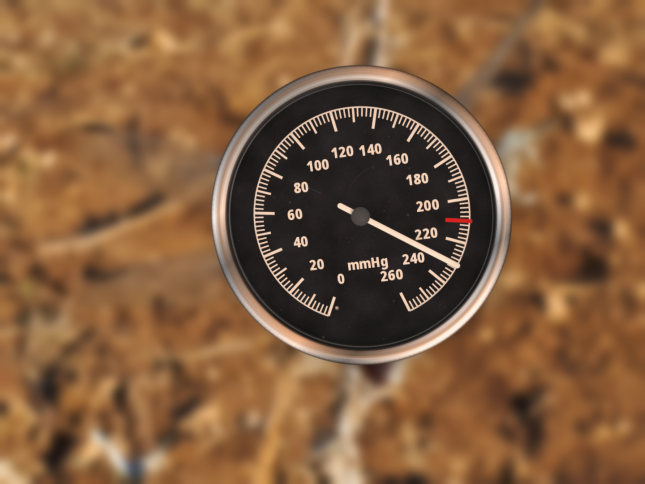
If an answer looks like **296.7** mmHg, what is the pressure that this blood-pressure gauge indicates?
**230** mmHg
